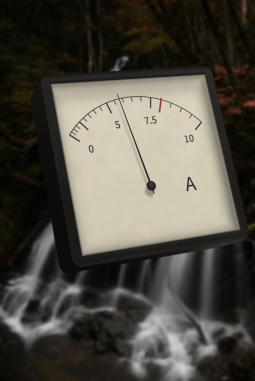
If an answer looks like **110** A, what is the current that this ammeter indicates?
**5.75** A
